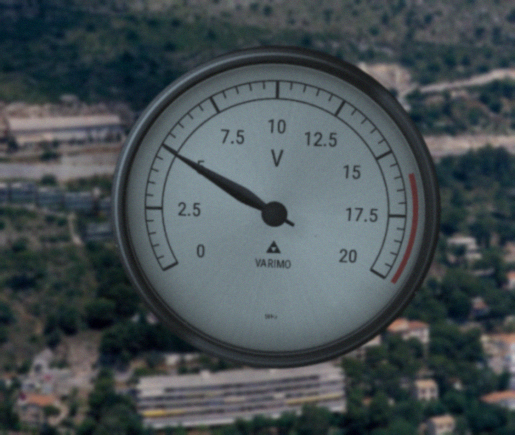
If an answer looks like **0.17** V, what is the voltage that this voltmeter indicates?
**5** V
